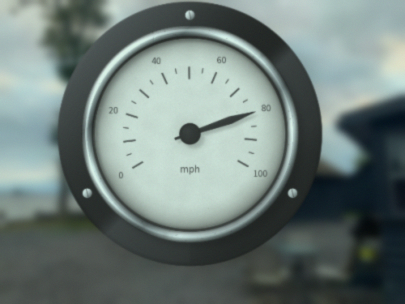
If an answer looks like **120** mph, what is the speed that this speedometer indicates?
**80** mph
